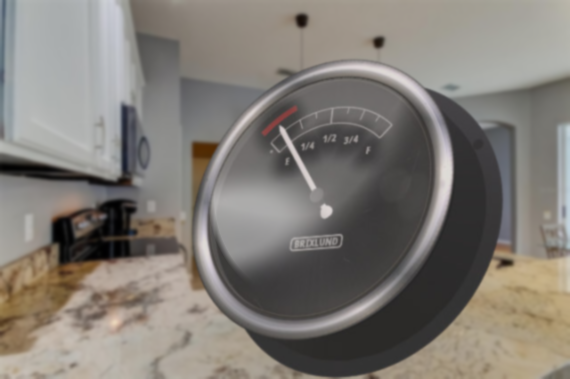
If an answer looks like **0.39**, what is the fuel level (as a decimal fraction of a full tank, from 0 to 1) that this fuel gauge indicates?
**0.125**
